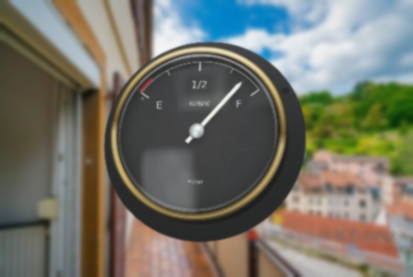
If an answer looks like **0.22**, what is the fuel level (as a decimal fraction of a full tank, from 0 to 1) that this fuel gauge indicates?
**0.875**
